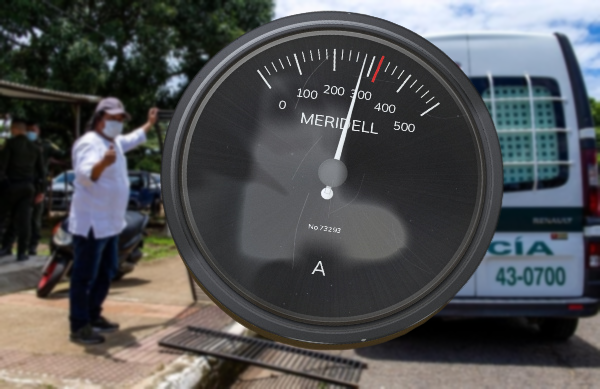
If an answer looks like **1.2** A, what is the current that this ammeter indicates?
**280** A
